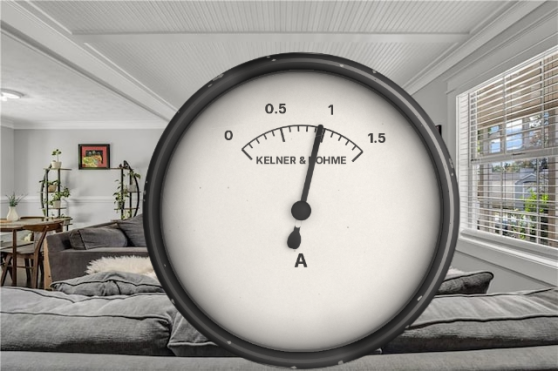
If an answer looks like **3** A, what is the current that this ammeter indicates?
**0.95** A
